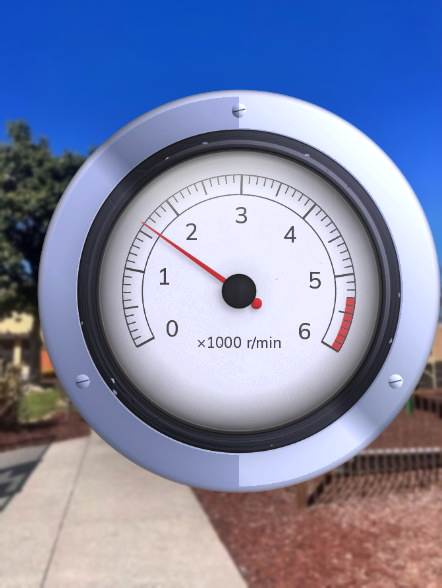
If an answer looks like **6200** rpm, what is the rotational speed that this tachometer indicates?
**1600** rpm
